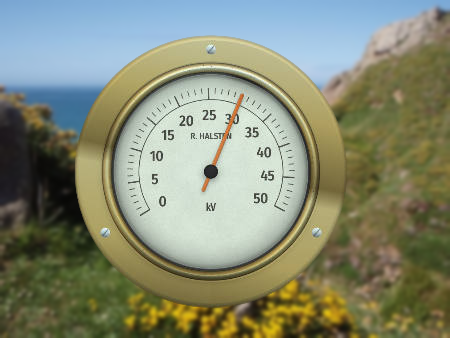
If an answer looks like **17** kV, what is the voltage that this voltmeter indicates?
**30** kV
